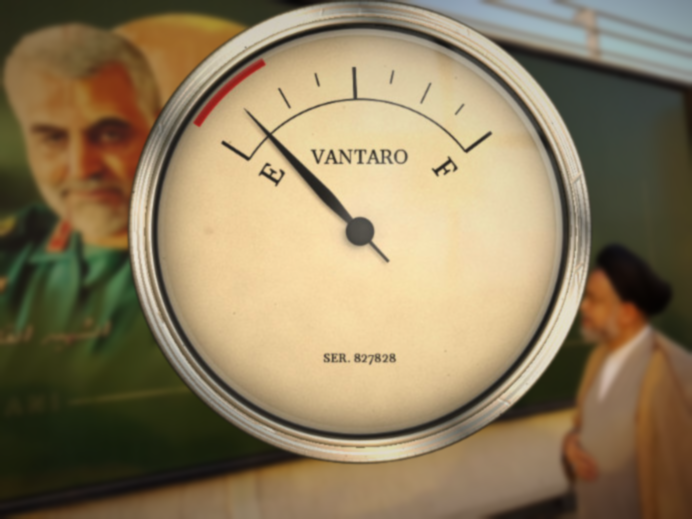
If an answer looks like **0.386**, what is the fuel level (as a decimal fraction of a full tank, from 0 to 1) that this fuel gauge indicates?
**0.125**
